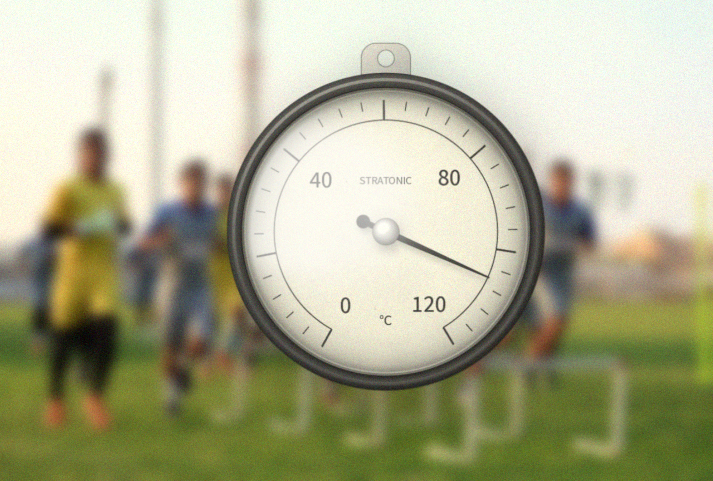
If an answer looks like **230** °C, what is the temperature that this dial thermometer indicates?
**106** °C
